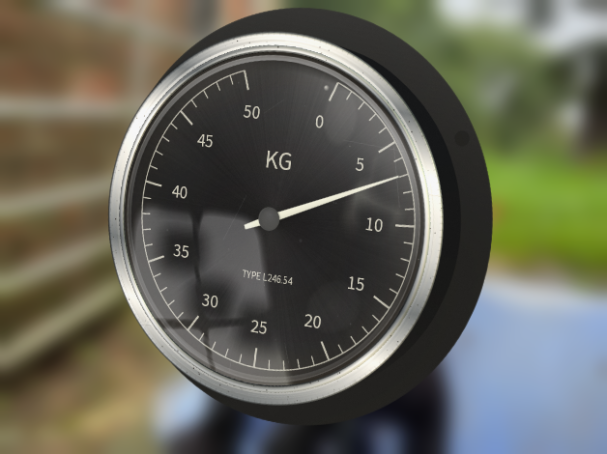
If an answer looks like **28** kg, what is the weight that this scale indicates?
**7** kg
